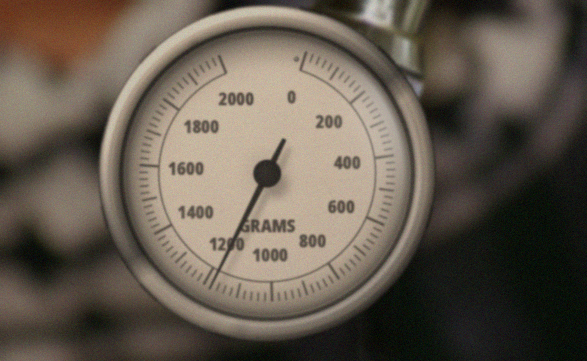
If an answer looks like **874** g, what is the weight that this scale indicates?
**1180** g
